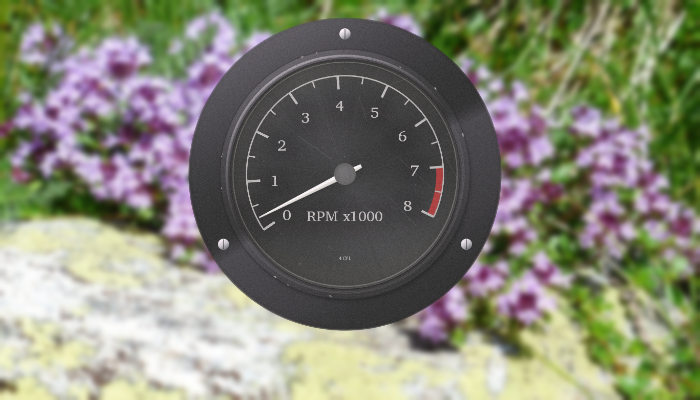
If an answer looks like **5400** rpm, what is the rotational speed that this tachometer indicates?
**250** rpm
